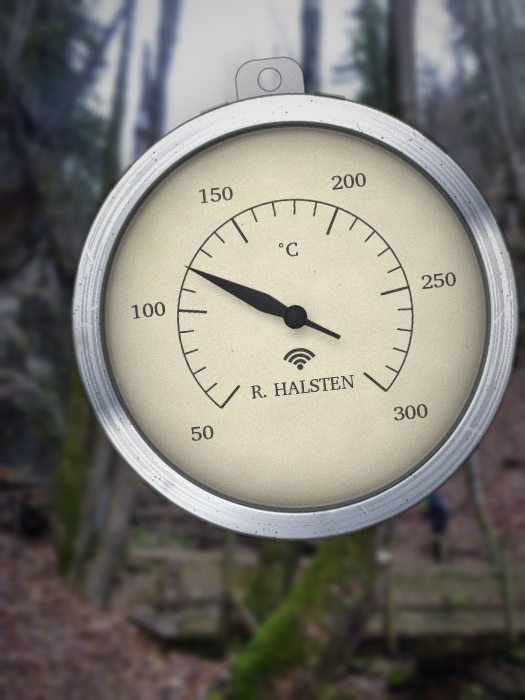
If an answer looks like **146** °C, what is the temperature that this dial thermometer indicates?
**120** °C
